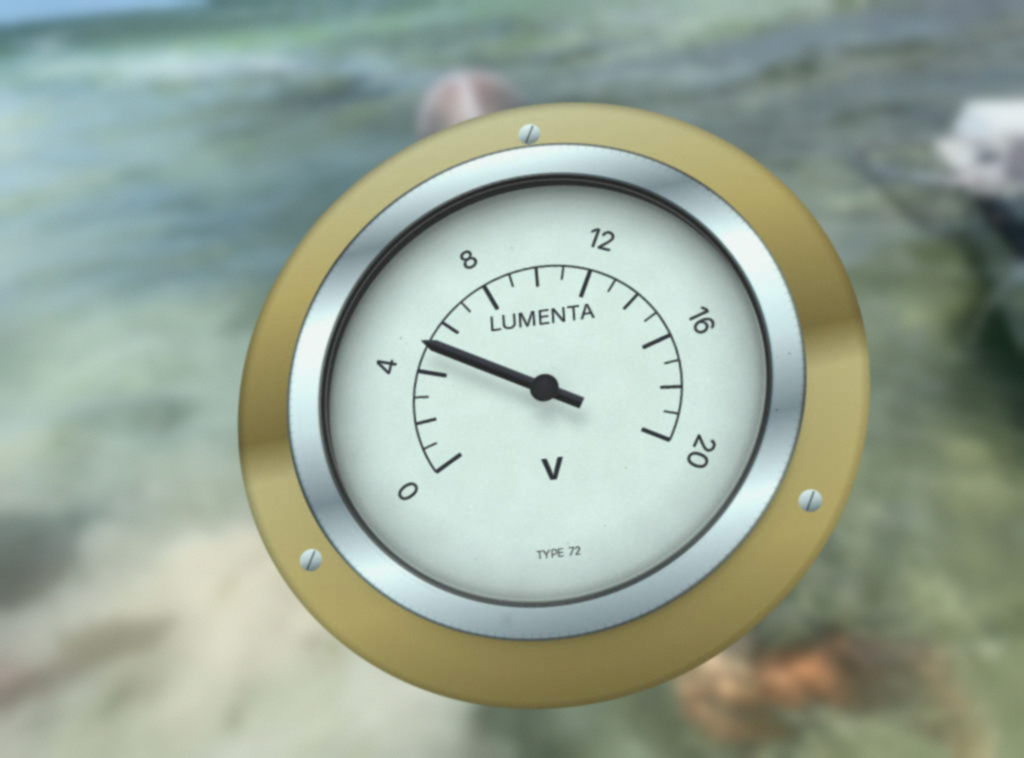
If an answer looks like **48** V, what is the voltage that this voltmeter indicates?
**5** V
